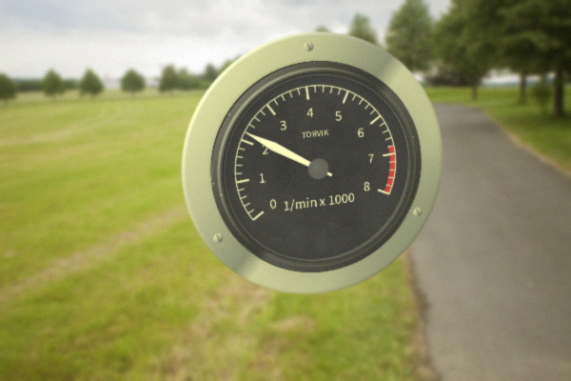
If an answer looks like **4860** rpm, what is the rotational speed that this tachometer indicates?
**2200** rpm
